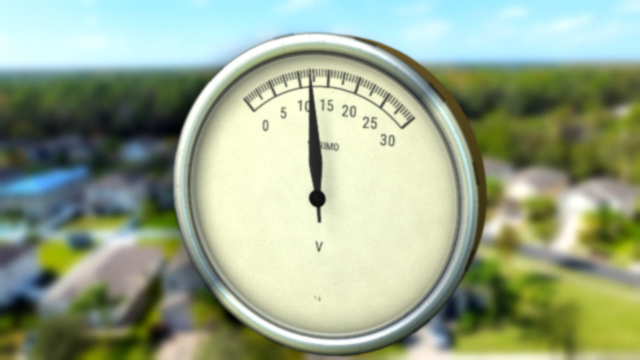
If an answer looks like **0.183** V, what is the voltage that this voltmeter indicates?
**12.5** V
